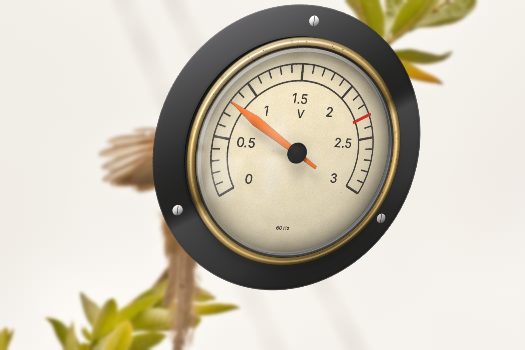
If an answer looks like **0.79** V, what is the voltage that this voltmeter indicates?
**0.8** V
